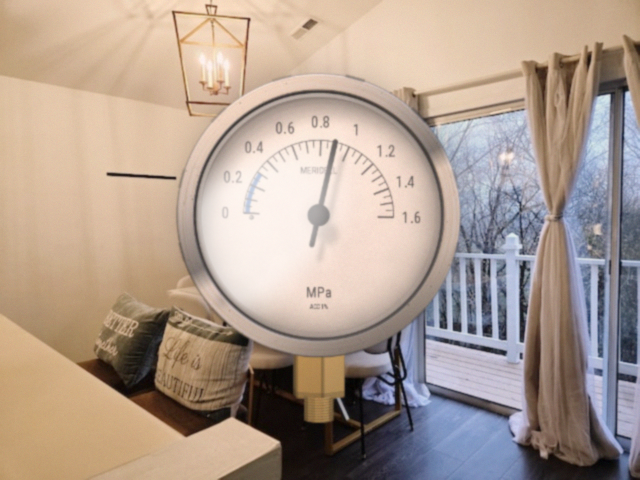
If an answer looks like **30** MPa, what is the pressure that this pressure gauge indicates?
**0.9** MPa
